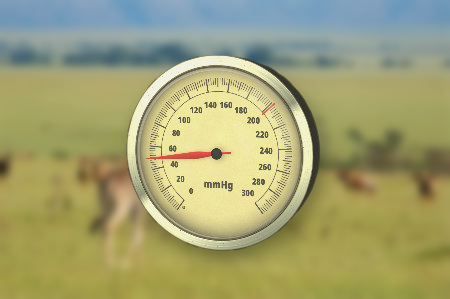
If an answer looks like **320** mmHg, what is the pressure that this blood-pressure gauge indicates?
**50** mmHg
